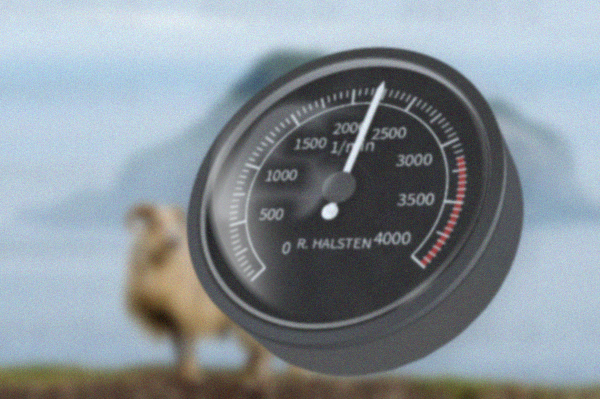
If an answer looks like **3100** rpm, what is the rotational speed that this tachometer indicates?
**2250** rpm
